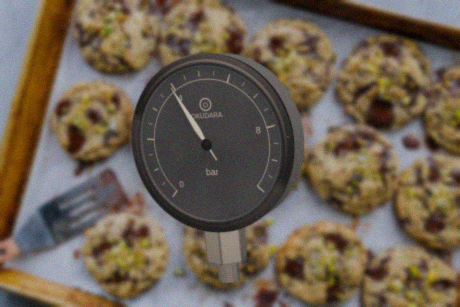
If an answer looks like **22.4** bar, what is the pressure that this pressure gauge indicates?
**4** bar
